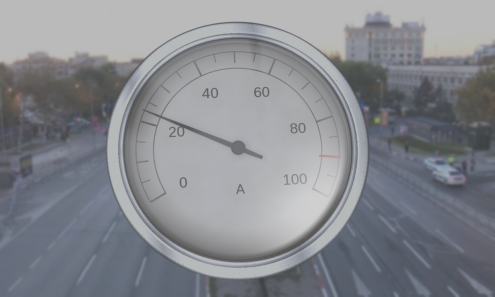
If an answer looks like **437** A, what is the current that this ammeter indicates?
**22.5** A
